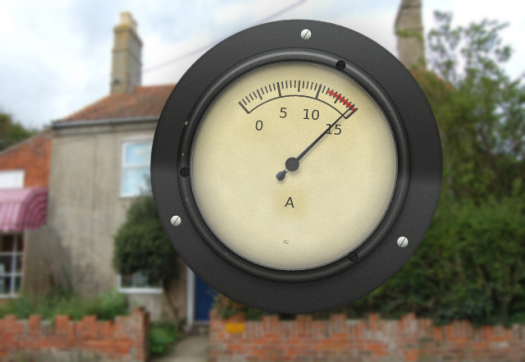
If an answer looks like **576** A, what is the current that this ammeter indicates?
**14.5** A
